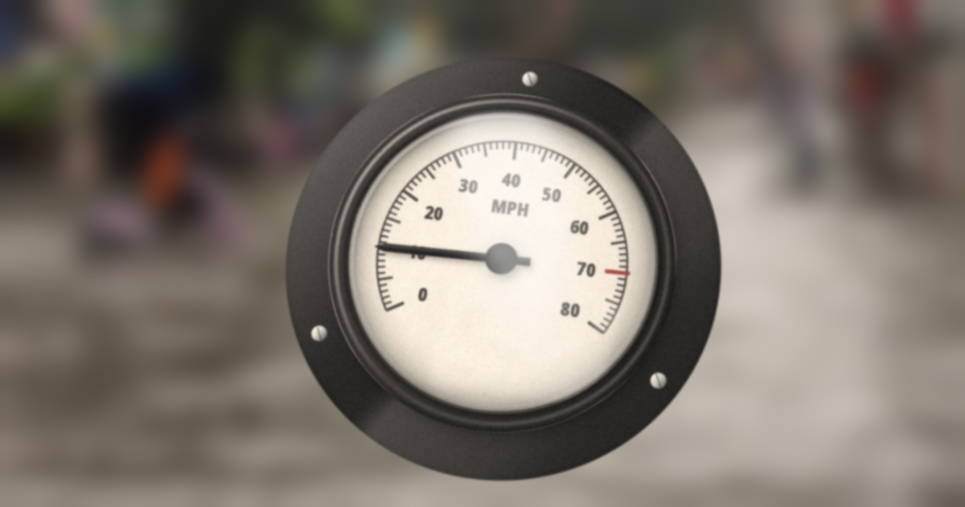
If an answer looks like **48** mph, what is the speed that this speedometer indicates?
**10** mph
